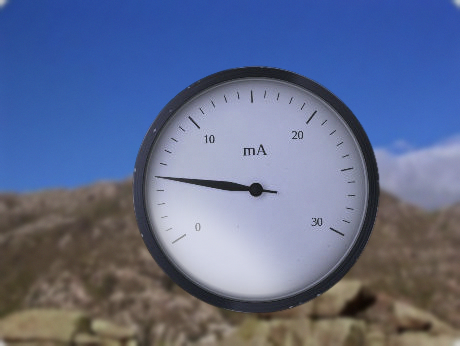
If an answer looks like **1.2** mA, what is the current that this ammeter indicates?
**5** mA
